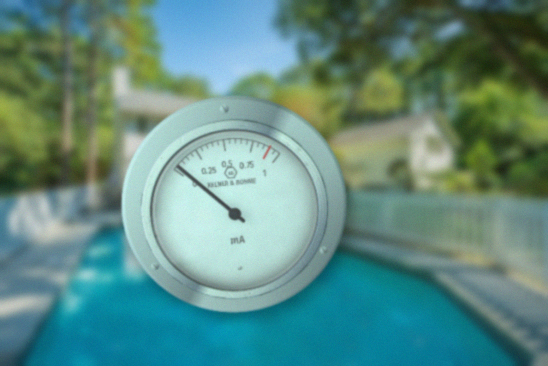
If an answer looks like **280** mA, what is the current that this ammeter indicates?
**0.05** mA
